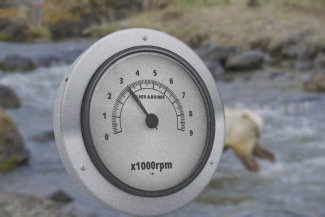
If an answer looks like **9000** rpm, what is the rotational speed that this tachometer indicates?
**3000** rpm
